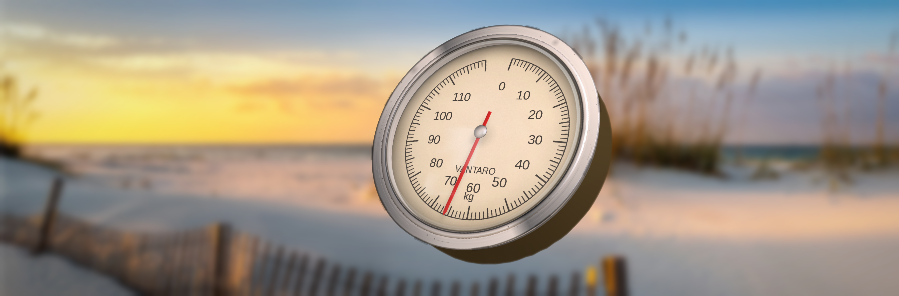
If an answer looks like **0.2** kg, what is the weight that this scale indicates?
**65** kg
